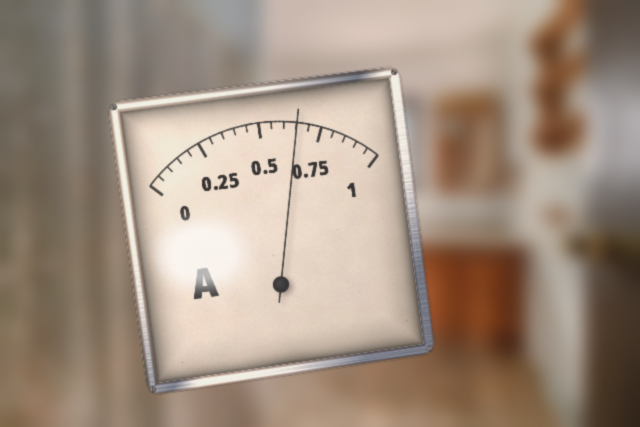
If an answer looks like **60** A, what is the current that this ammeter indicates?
**0.65** A
